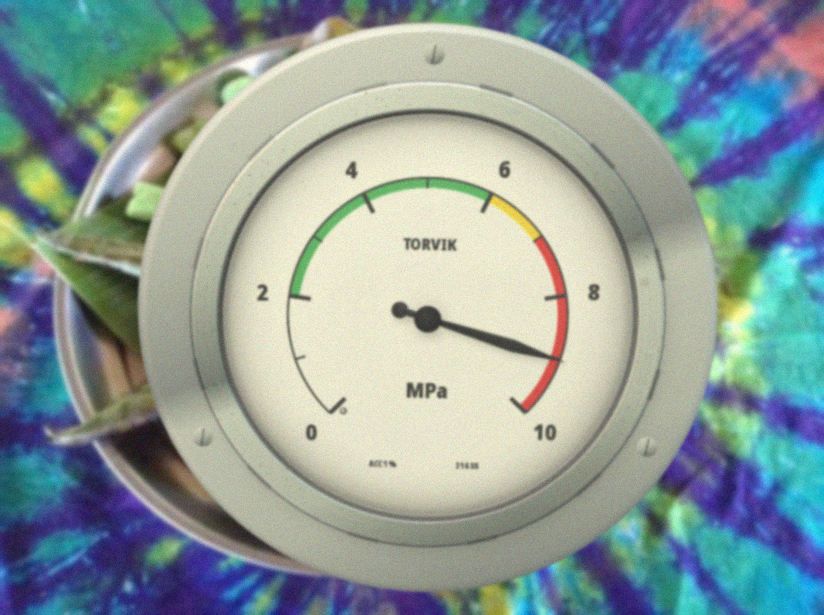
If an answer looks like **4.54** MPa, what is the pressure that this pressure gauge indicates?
**9** MPa
